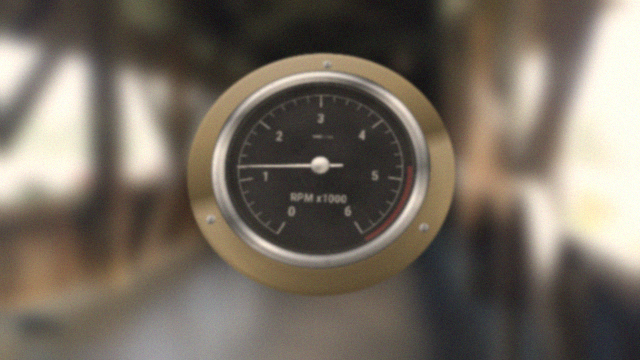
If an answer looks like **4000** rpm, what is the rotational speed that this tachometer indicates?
**1200** rpm
